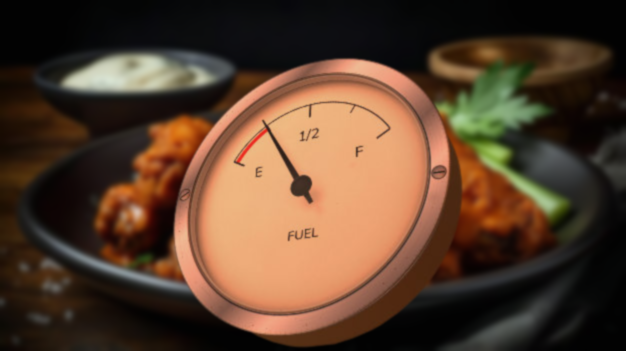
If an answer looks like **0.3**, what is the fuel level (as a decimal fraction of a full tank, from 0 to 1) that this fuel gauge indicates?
**0.25**
